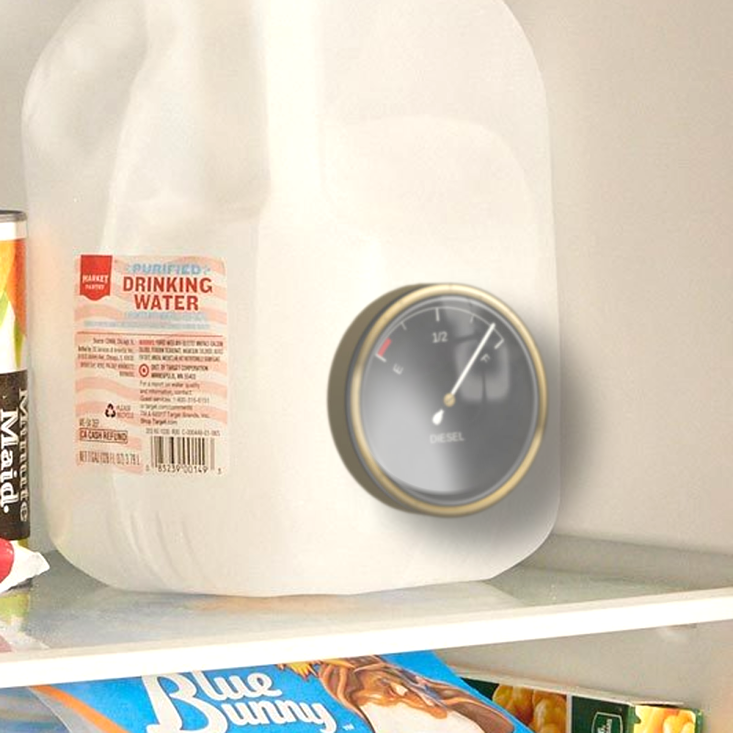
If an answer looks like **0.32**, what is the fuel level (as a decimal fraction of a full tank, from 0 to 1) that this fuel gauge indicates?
**0.875**
